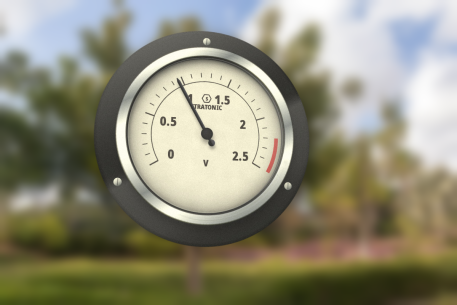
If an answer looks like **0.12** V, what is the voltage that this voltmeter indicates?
**0.95** V
